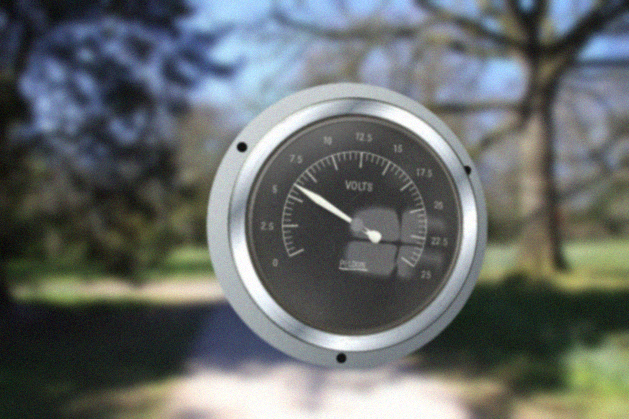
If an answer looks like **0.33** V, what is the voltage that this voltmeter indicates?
**6** V
